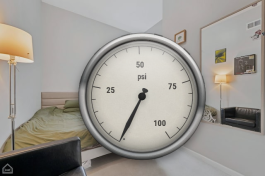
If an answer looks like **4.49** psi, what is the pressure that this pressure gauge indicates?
**0** psi
